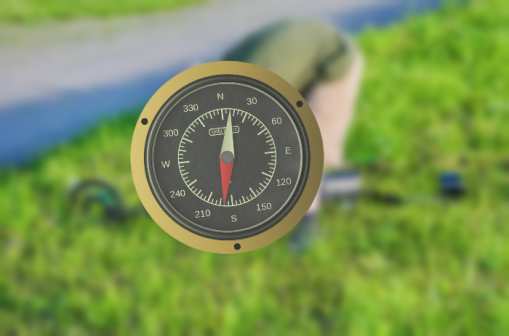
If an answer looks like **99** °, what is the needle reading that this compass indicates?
**190** °
